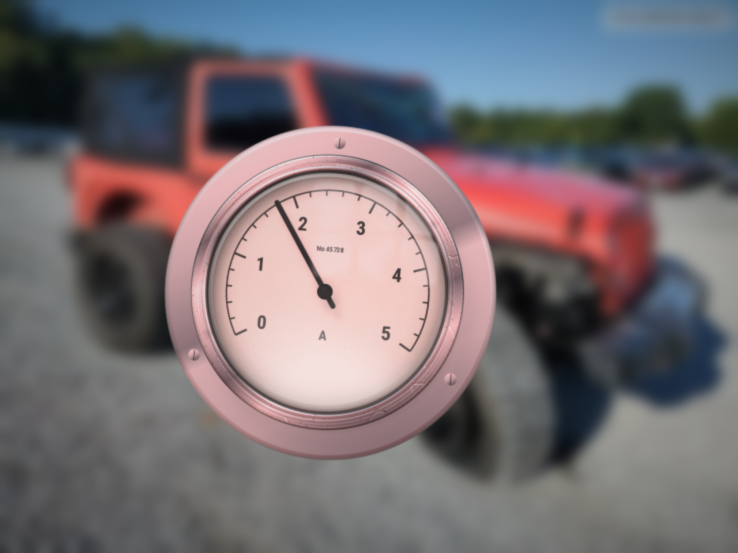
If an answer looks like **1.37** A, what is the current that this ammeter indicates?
**1.8** A
